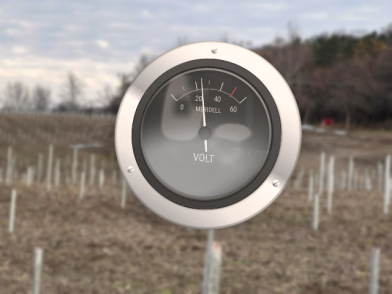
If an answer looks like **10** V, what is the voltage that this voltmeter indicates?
**25** V
